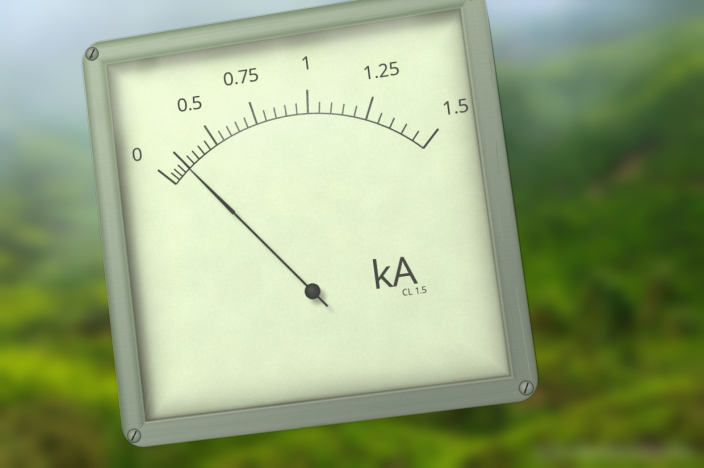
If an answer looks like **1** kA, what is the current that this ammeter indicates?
**0.25** kA
